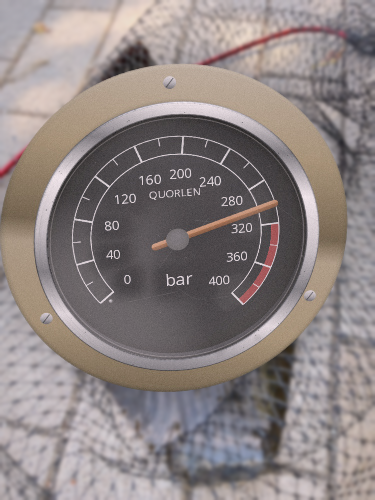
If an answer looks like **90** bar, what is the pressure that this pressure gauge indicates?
**300** bar
